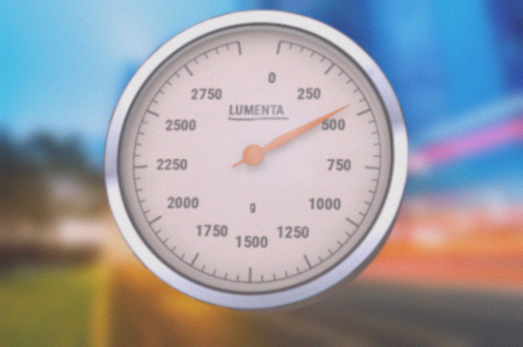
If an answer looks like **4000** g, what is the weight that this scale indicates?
**450** g
